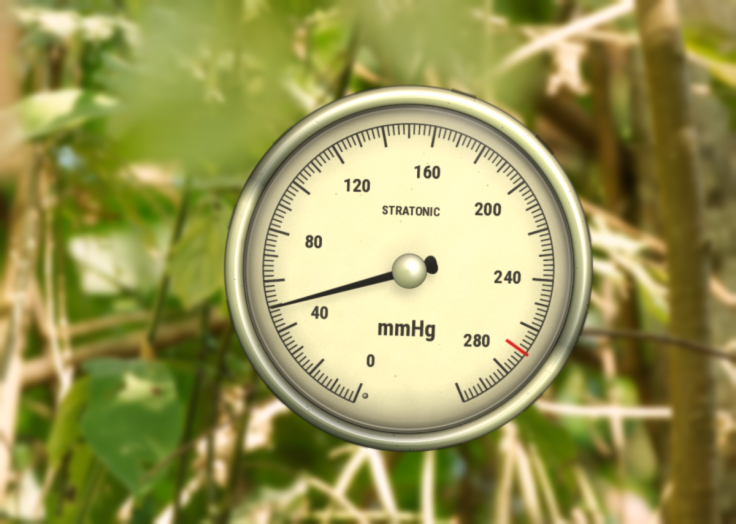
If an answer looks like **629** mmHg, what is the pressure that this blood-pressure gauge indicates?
**50** mmHg
